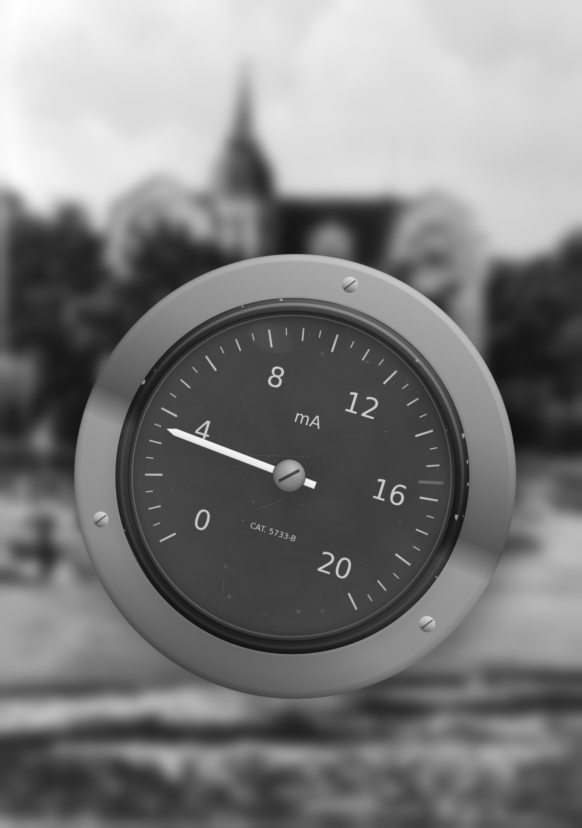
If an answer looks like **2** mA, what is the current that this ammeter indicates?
**3.5** mA
